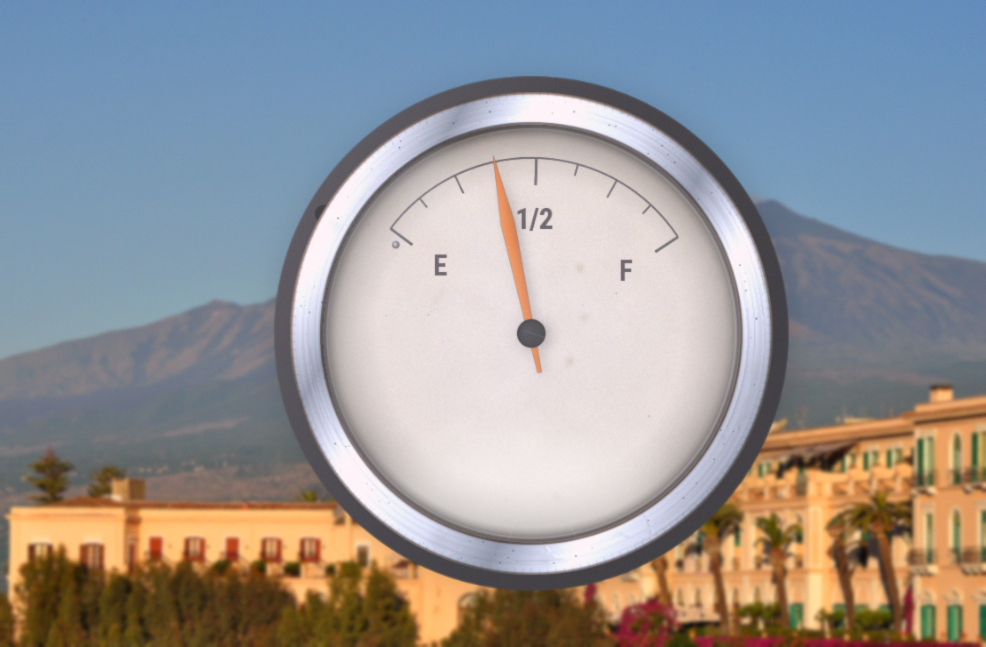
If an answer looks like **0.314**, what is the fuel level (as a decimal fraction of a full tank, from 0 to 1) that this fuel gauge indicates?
**0.375**
